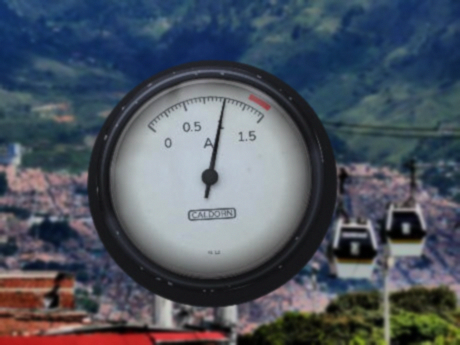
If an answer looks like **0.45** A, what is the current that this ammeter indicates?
**1** A
